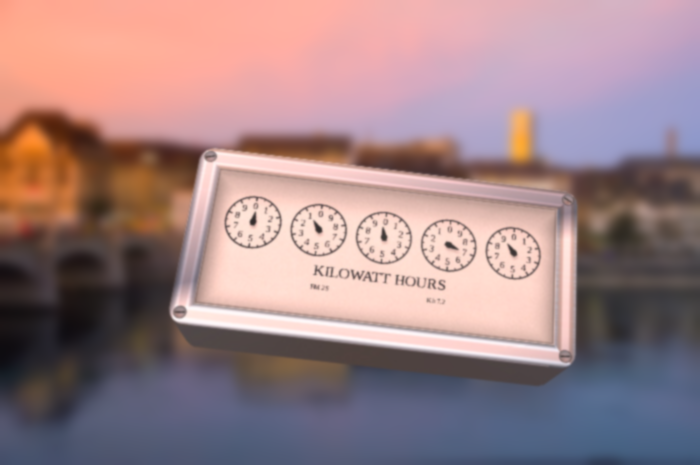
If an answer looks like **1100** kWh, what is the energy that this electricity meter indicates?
**969** kWh
